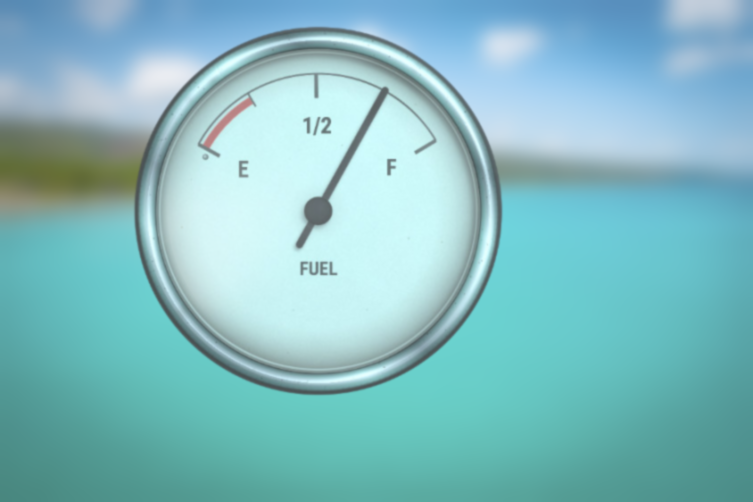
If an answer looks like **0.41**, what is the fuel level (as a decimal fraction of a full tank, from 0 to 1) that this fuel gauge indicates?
**0.75**
